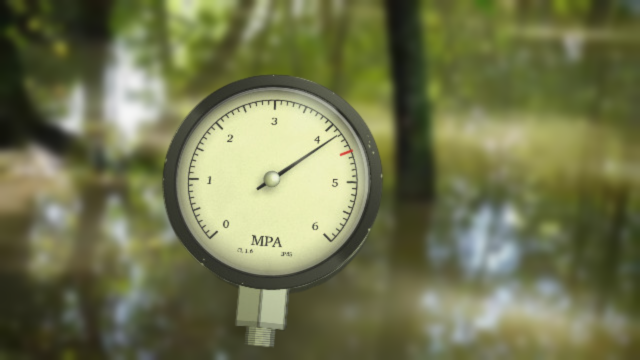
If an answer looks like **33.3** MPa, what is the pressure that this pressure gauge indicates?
**4.2** MPa
